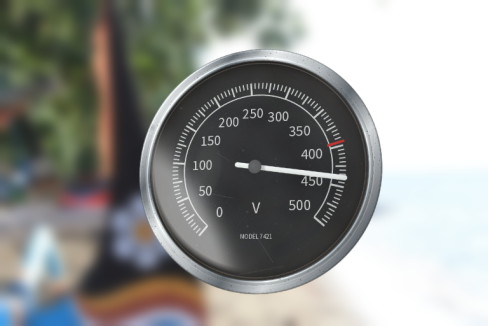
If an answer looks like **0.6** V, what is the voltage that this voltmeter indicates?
**440** V
